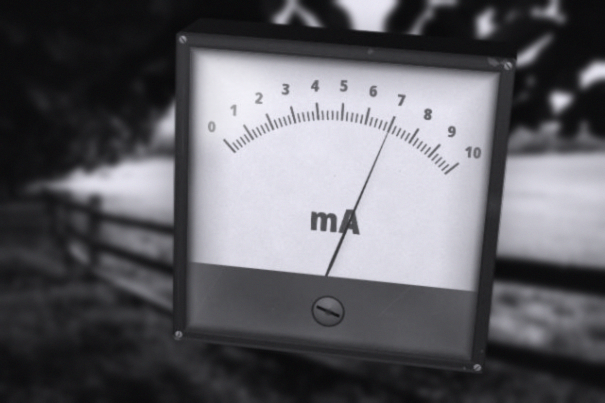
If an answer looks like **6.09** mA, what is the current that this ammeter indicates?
**7** mA
